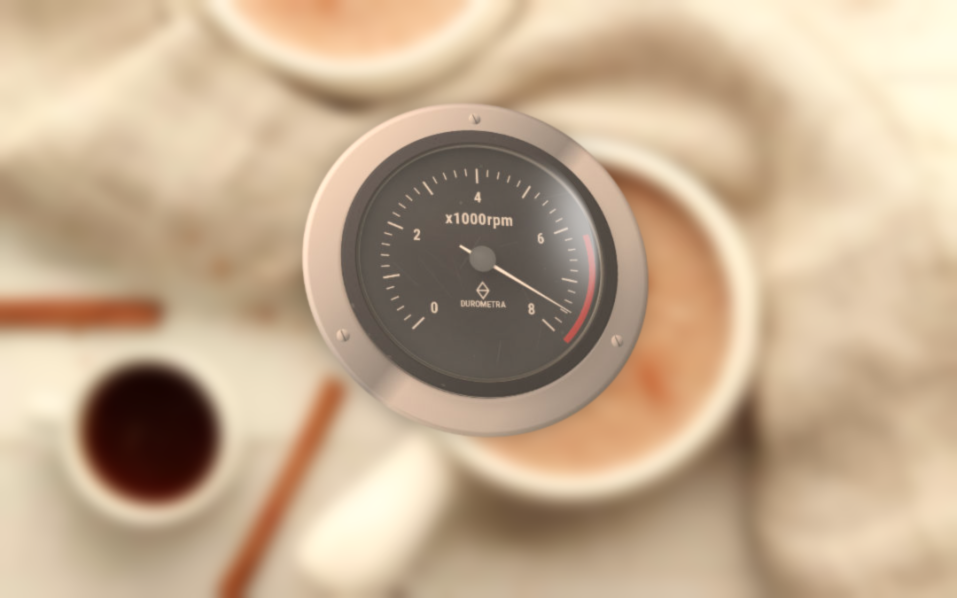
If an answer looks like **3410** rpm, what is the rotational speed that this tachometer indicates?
**7600** rpm
